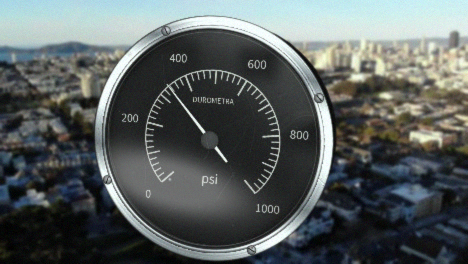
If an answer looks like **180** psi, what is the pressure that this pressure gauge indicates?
**340** psi
